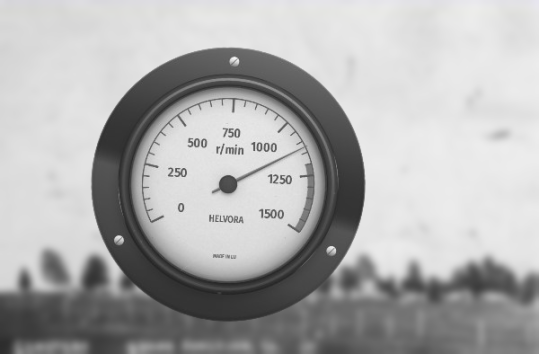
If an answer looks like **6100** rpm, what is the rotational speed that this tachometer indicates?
**1125** rpm
